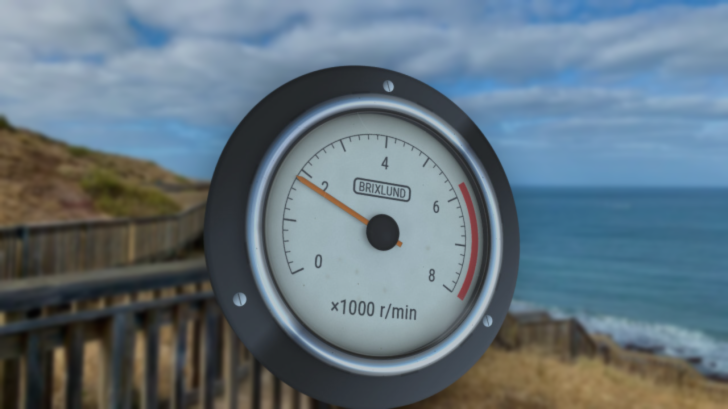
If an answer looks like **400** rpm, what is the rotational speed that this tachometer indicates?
**1800** rpm
